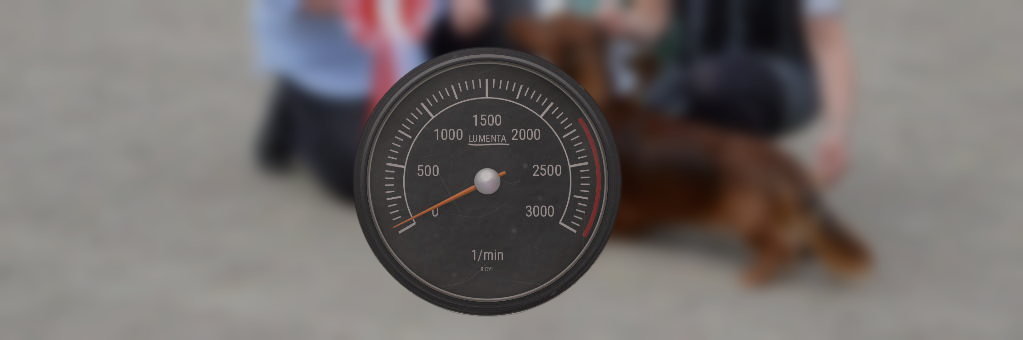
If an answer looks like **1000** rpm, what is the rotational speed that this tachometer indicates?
**50** rpm
